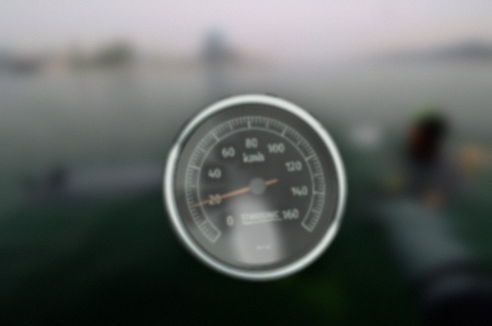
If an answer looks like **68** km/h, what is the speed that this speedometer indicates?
**20** km/h
